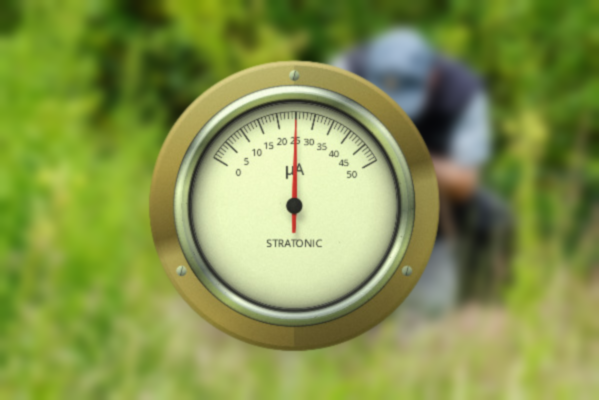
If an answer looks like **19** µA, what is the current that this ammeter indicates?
**25** µA
